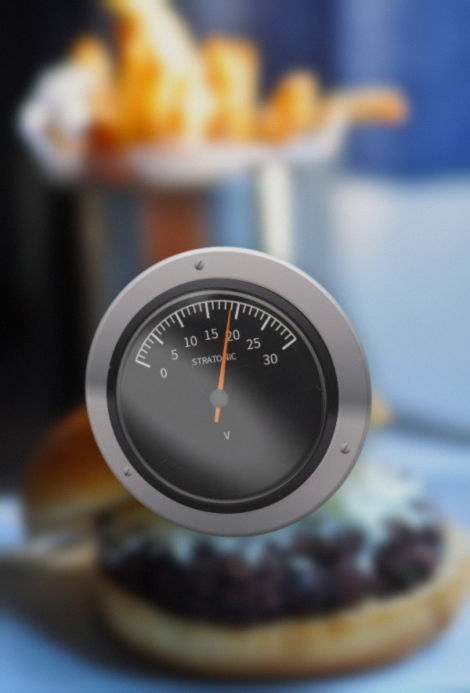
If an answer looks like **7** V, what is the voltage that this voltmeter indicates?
**19** V
